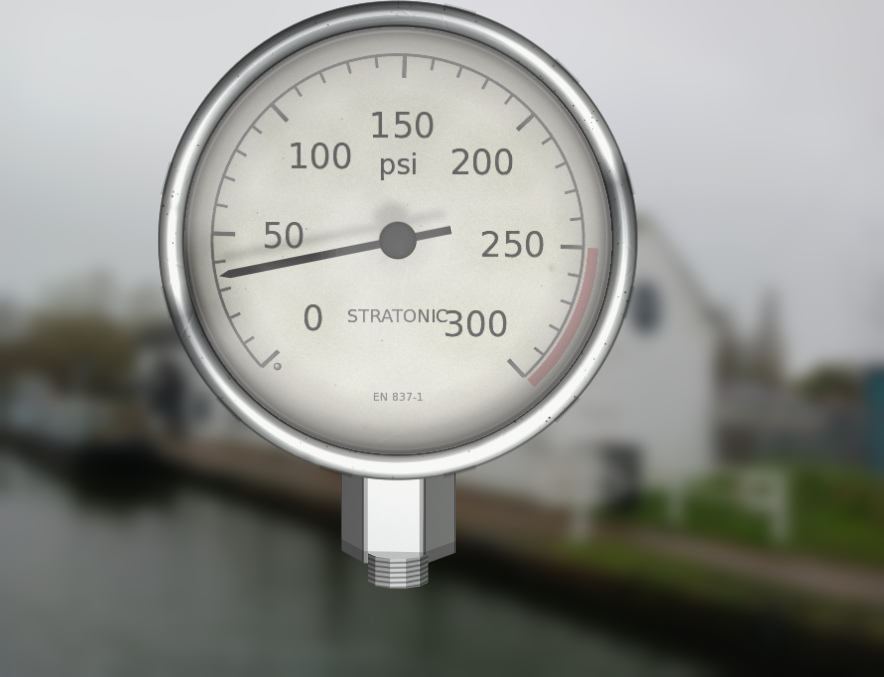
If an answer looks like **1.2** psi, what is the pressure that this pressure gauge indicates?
**35** psi
